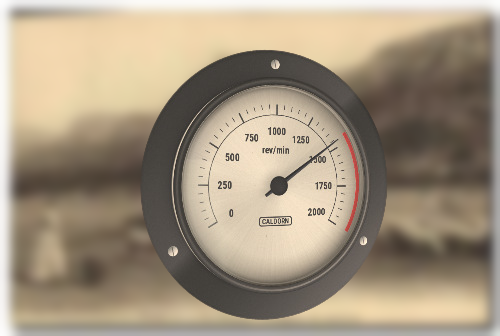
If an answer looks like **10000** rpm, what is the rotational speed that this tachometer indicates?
**1450** rpm
